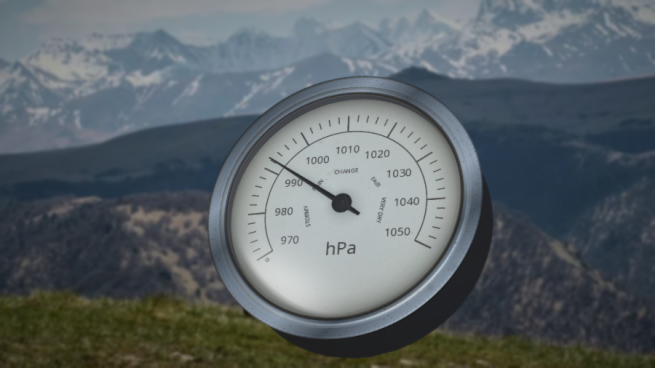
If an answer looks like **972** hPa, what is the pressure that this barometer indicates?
**992** hPa
